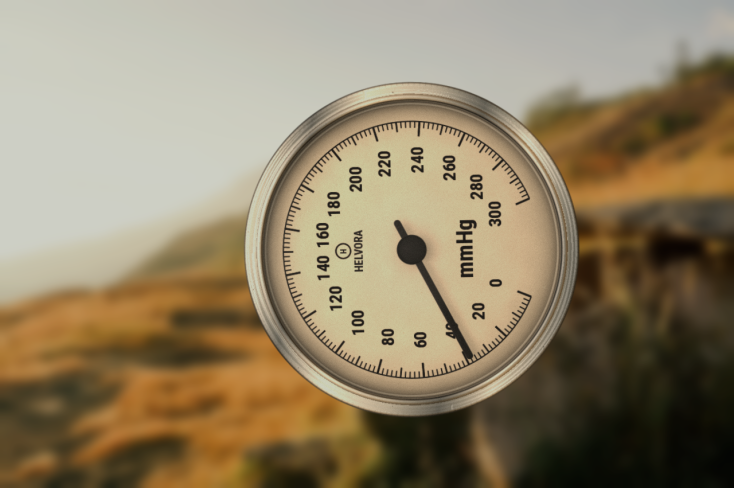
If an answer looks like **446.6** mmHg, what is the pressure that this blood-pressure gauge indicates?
**38** mmHg
